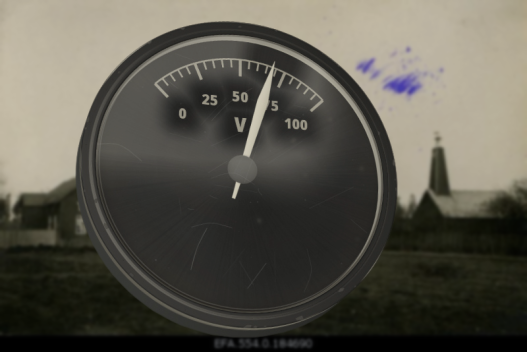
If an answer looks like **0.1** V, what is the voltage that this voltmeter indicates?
**67.5** V
